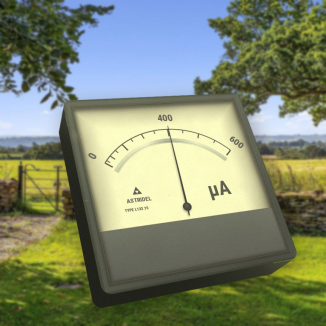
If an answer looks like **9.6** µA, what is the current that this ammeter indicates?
**400** µA
